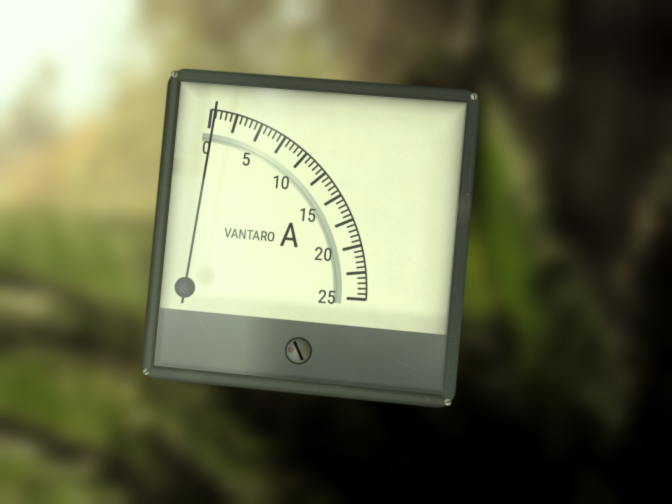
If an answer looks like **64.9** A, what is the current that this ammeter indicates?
**0.5** A
